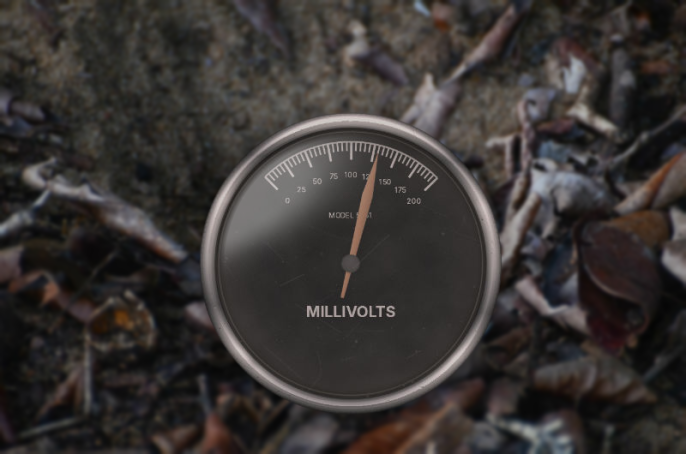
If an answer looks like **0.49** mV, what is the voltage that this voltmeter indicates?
**130** mV
